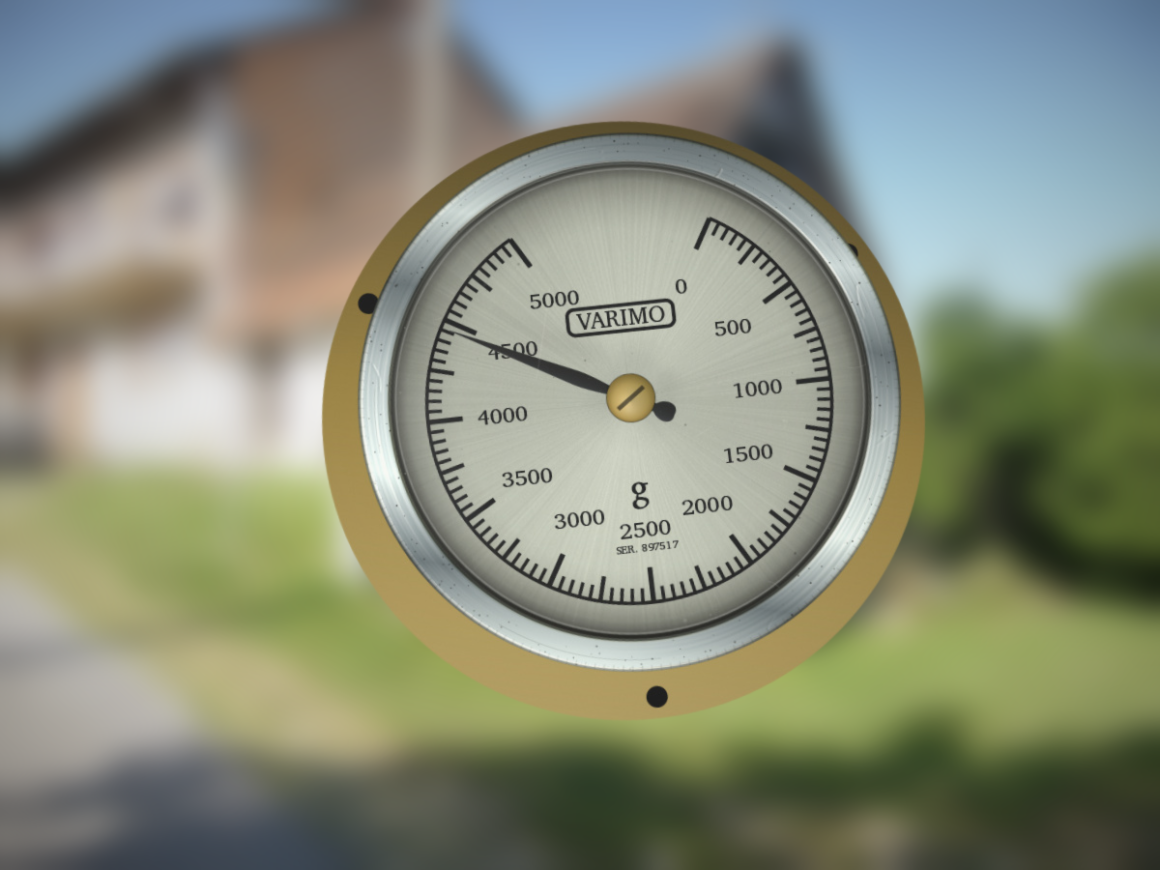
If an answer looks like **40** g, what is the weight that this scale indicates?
**4450** g
